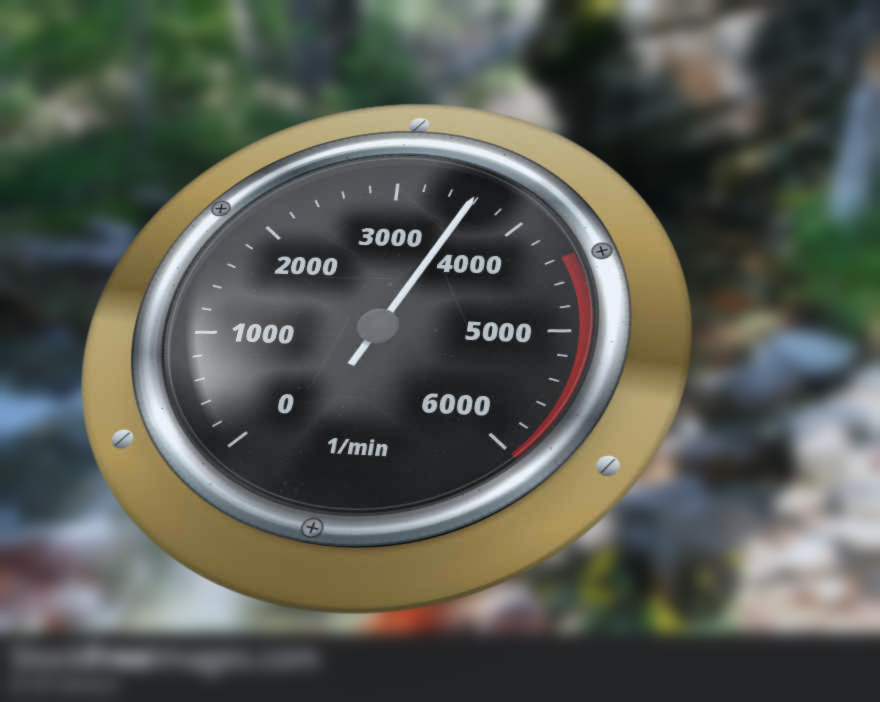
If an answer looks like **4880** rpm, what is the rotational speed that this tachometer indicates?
**3600** rpm
